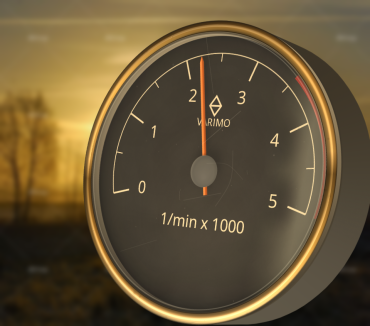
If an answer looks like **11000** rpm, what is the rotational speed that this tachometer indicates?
**2250** rpm
